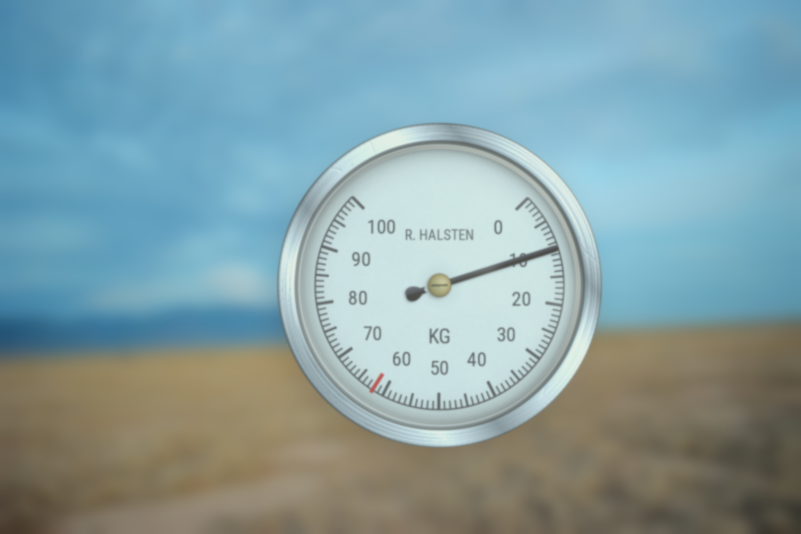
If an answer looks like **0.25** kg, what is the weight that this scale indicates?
**10** kg
